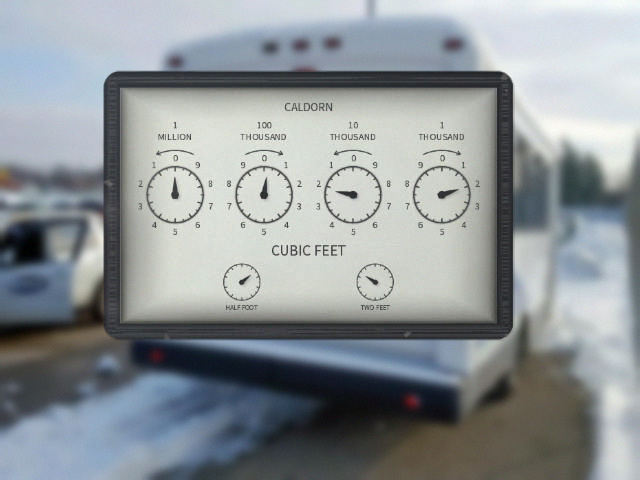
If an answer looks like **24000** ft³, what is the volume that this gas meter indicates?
**2200** ft³
